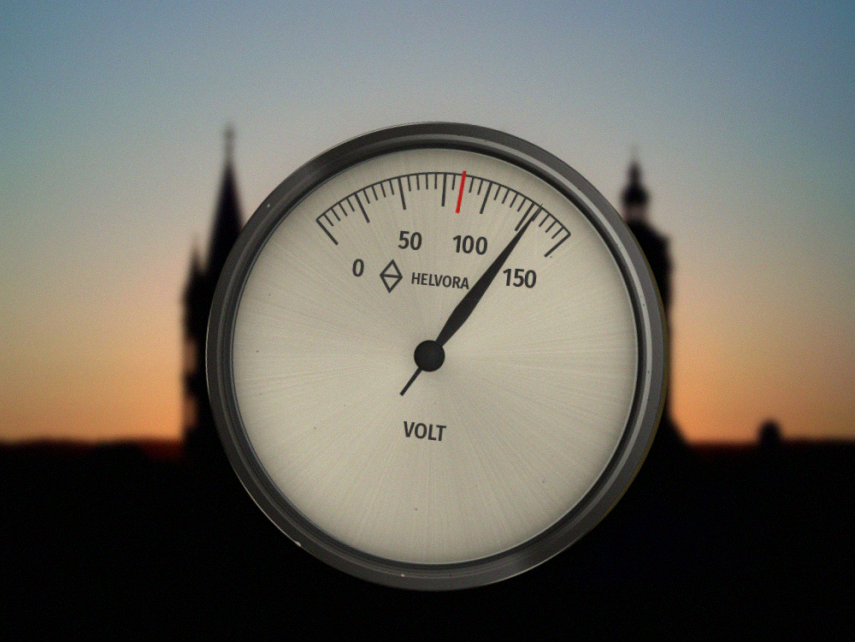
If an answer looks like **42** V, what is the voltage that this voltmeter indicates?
**130** V
